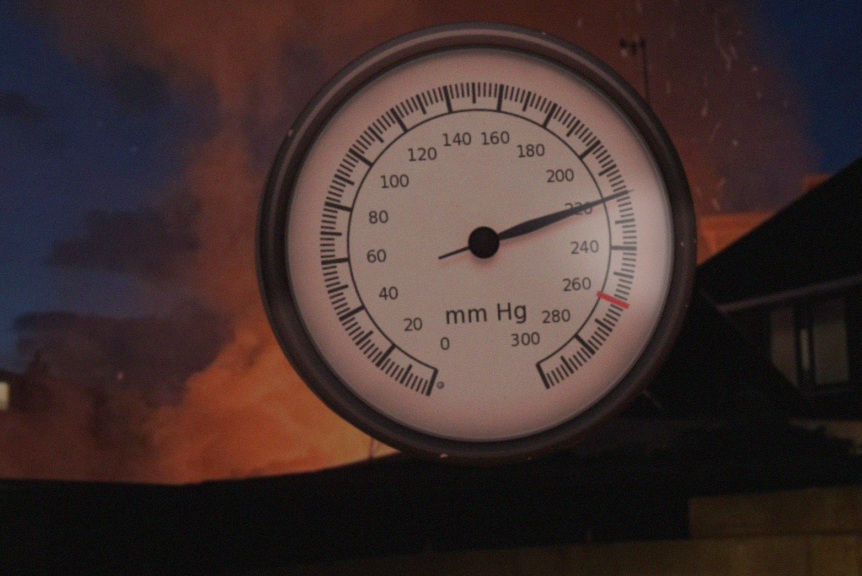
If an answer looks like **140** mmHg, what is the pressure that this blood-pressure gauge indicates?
**220** mmHg
